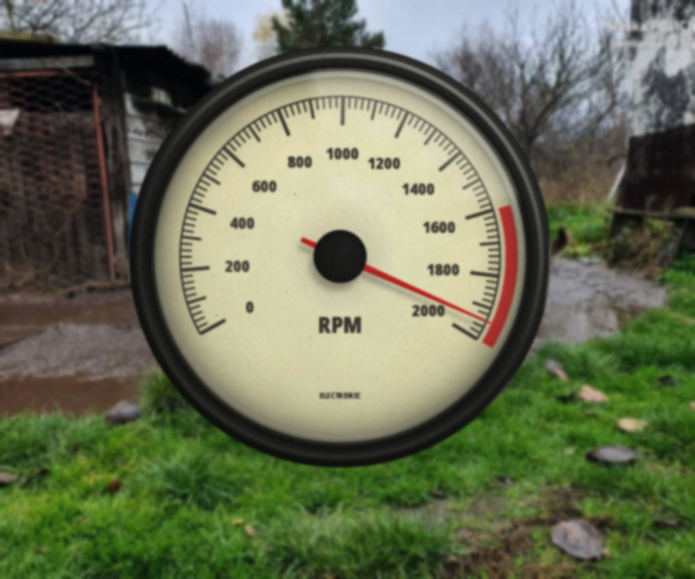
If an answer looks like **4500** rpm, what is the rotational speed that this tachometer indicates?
**1940** rpm
